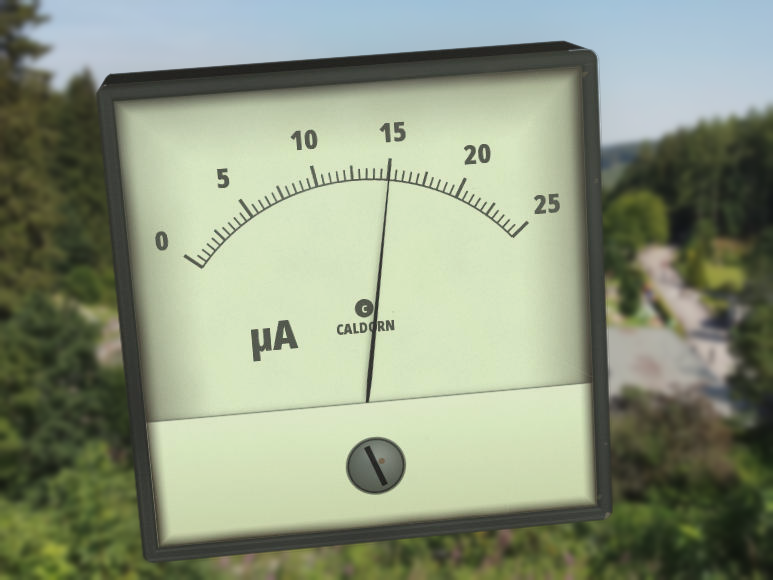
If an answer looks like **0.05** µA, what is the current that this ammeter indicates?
**15** µA
